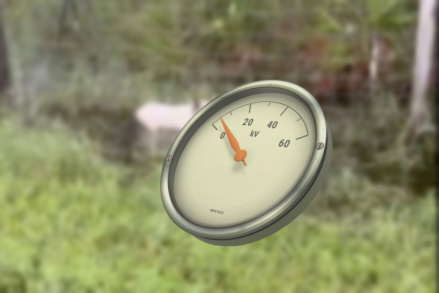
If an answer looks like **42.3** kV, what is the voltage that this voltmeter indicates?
**5** kV
